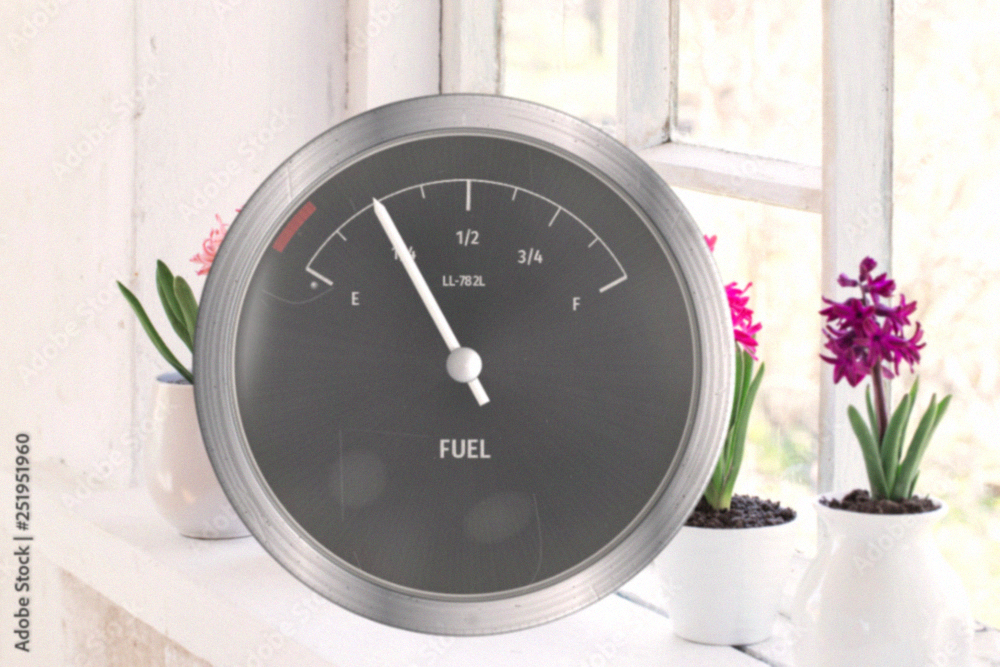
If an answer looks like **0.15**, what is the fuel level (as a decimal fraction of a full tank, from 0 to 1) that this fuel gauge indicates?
**0.25**
